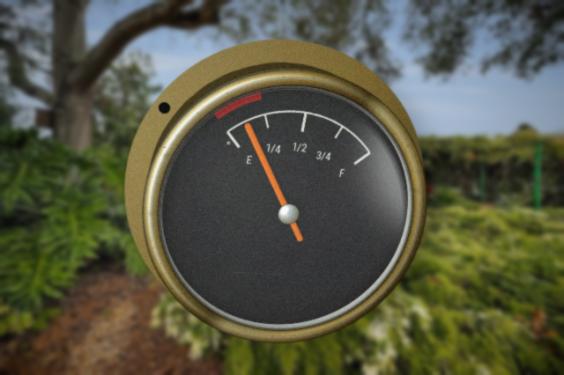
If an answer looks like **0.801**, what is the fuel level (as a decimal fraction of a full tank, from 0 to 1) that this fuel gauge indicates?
**0.125**
